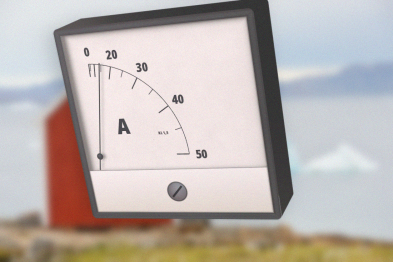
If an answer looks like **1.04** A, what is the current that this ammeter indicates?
**15** A
